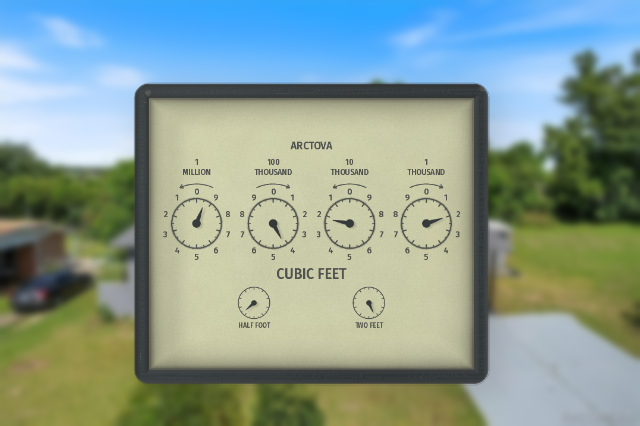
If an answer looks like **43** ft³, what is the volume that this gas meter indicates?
**942200** ft³
